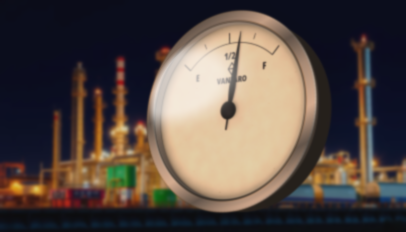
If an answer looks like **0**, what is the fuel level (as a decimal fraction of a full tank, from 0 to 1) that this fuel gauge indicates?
**0.625**
